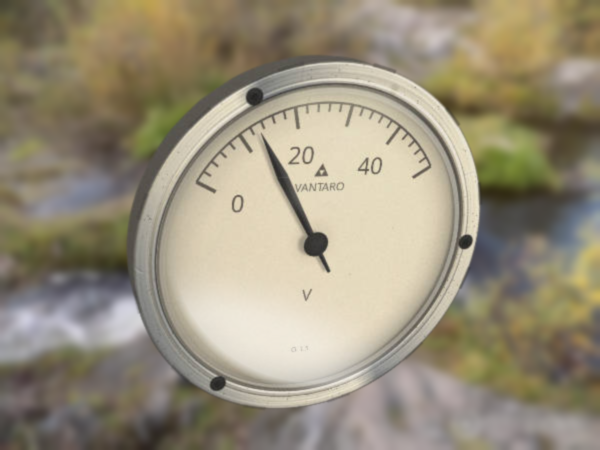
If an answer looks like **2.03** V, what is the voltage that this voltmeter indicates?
**13** V
